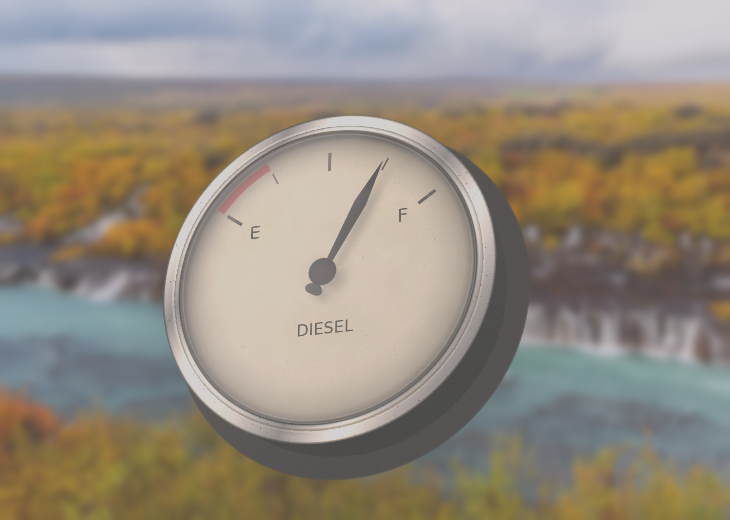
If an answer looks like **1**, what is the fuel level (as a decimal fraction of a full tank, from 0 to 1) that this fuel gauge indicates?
**0.75**
